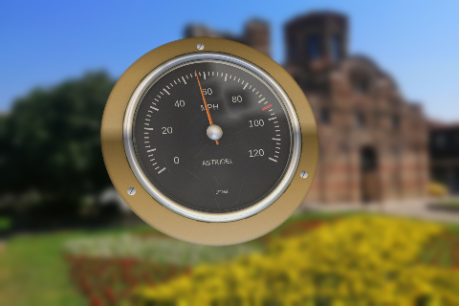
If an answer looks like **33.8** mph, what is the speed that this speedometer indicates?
**56** mph
